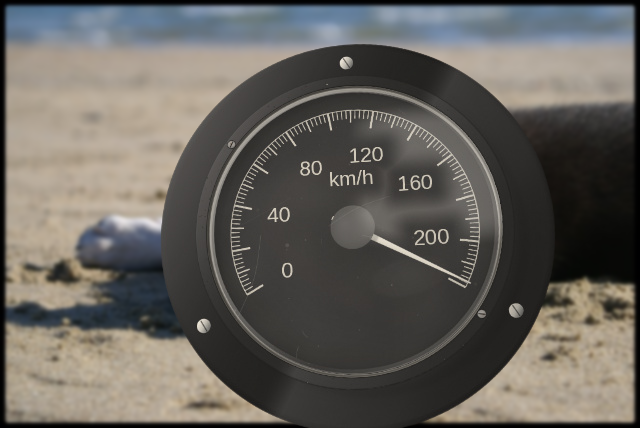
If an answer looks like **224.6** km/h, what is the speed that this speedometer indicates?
**218** km/h
